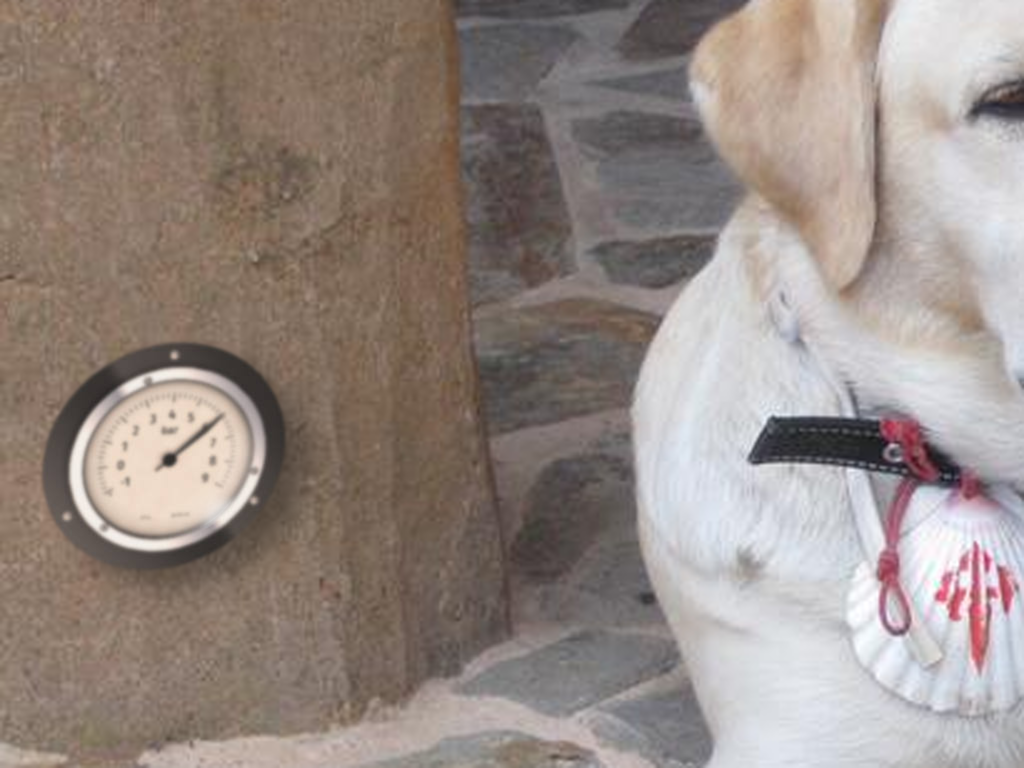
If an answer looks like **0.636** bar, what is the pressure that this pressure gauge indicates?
**6** bar
